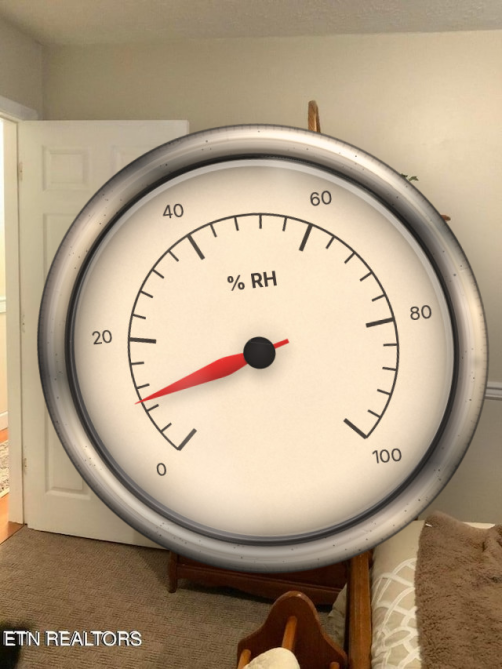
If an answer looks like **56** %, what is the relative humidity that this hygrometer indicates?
**10** %
